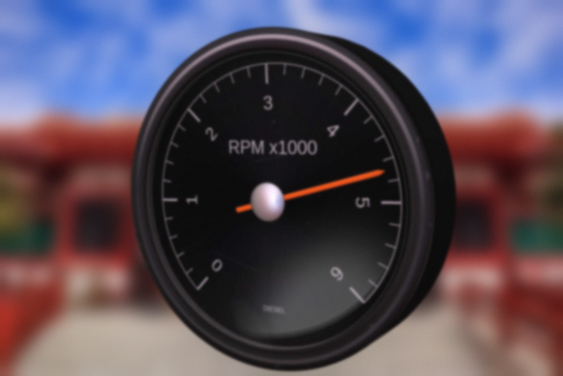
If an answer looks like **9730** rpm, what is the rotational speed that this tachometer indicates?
**4700** rpm
